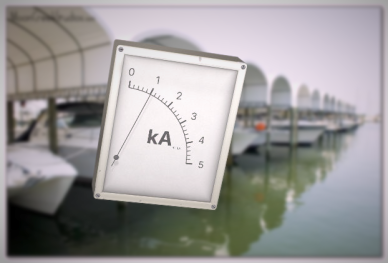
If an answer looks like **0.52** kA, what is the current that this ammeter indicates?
**1** kA
